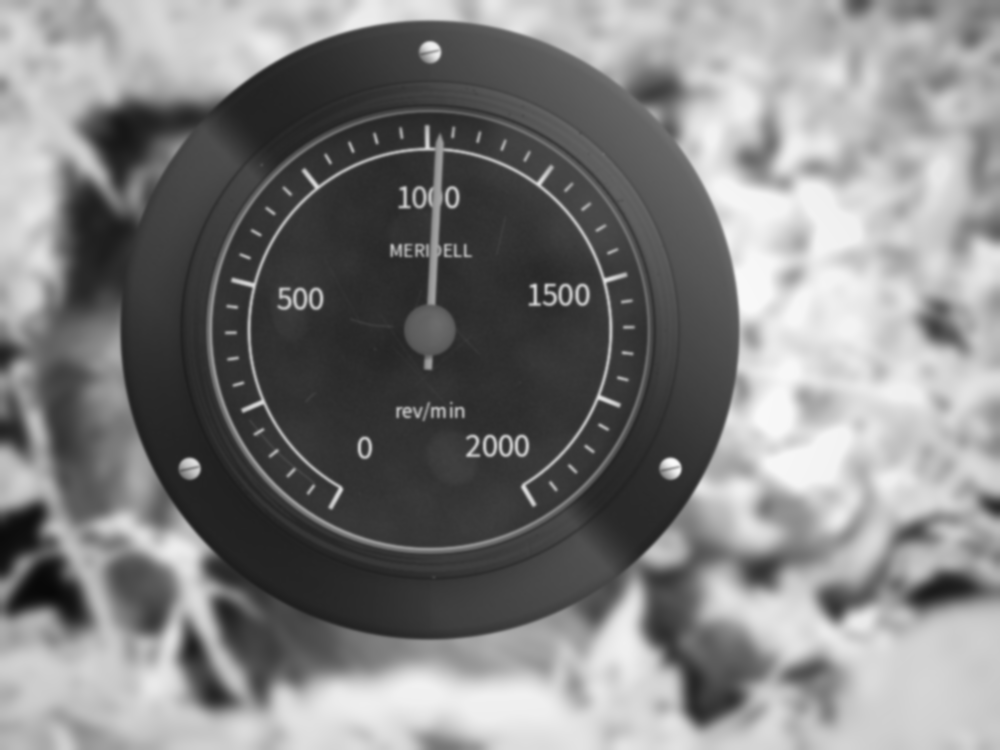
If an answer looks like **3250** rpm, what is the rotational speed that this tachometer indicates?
**1025** rpm
